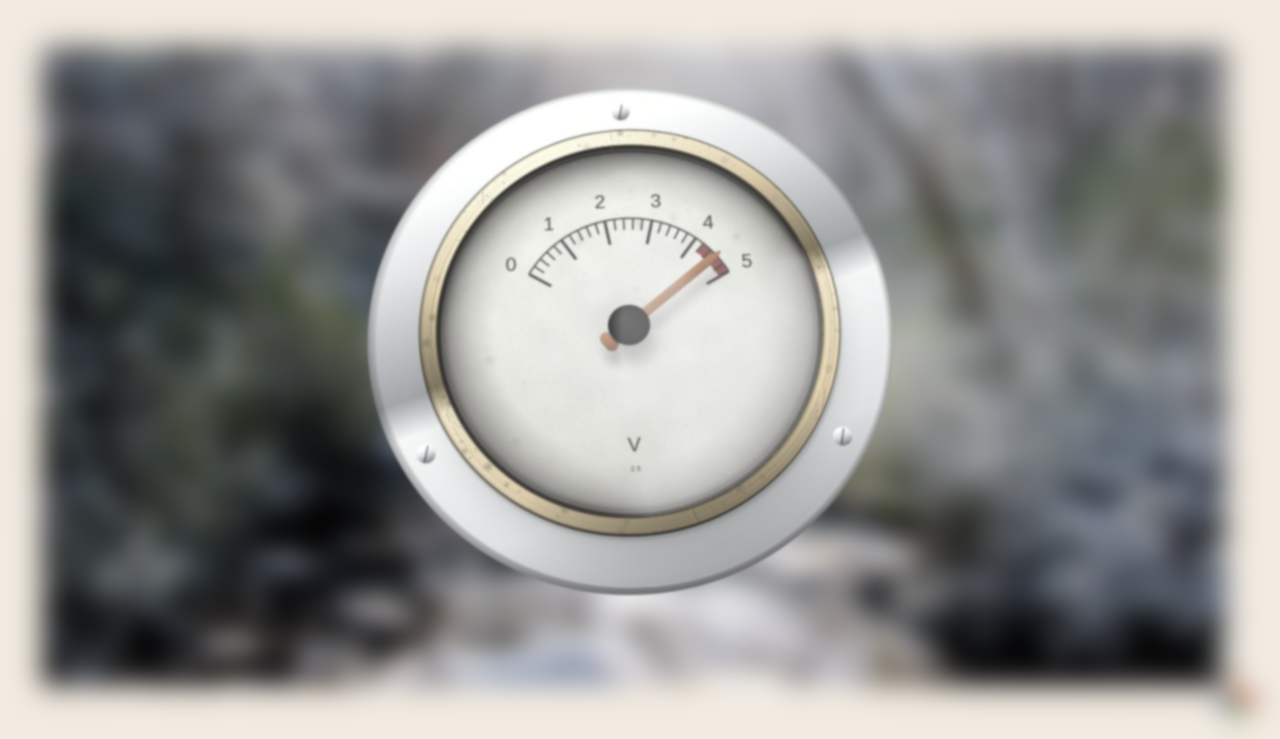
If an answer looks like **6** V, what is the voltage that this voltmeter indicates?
**4.6** V
